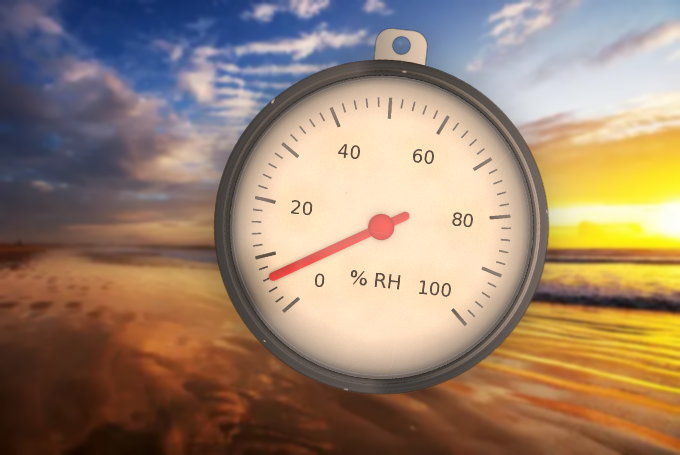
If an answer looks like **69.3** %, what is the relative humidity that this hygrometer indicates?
**6** %
